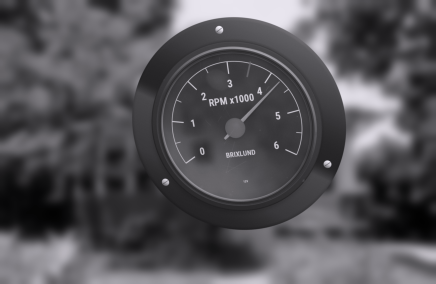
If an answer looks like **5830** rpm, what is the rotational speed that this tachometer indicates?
**4250** rpm
